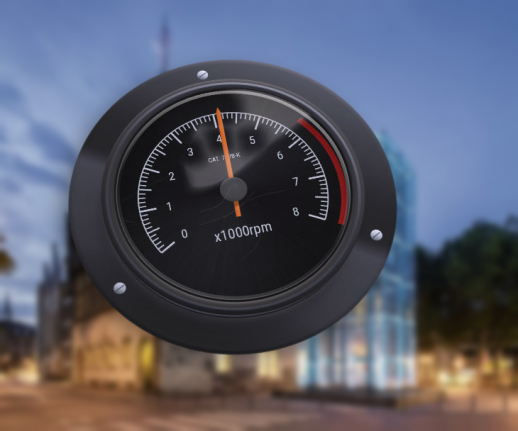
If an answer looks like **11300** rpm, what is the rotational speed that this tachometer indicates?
**4100** rpm
